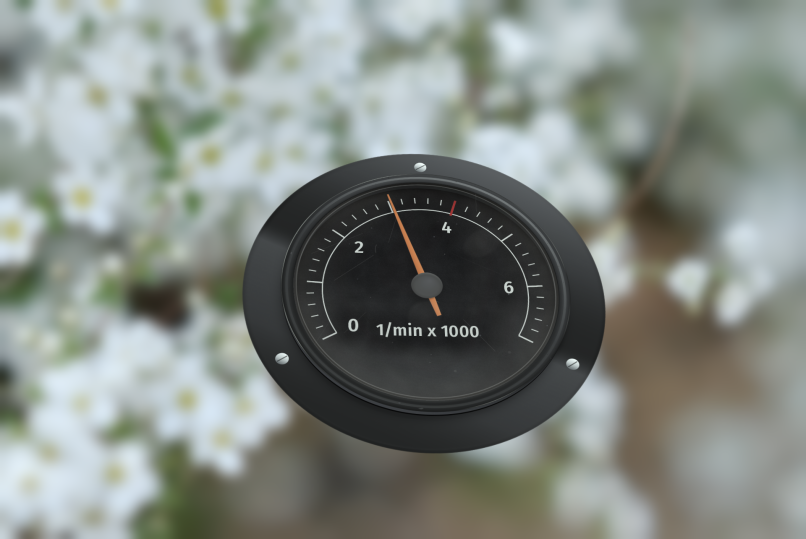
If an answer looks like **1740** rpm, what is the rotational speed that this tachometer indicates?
**3000** rpm
